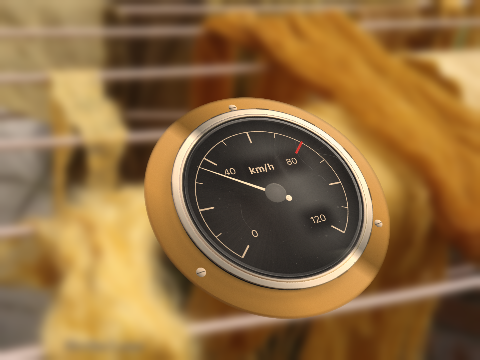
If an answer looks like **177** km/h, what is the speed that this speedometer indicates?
**35** km/h
